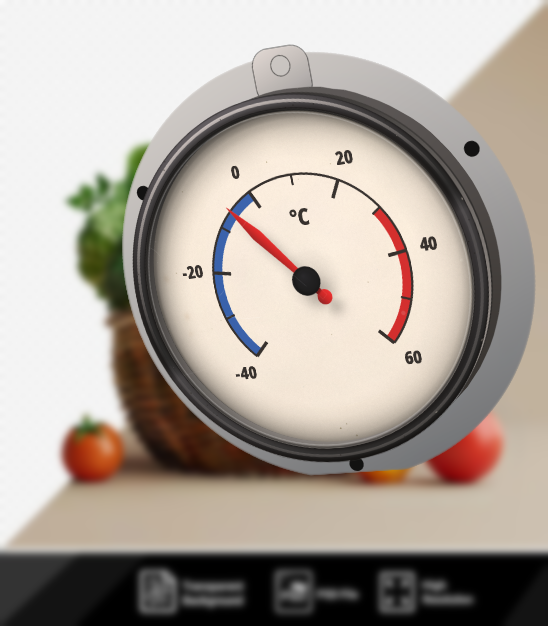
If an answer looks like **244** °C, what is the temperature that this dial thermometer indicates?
**-5** °C
